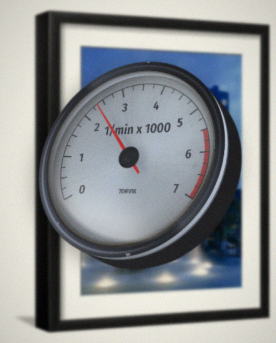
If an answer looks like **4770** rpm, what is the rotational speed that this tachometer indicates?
**2375** rpm
